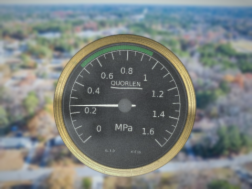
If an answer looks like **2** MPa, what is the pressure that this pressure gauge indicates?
**0.25** MPa
